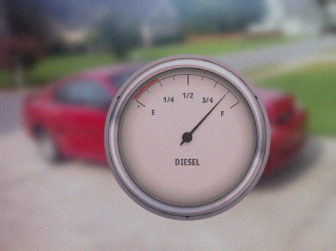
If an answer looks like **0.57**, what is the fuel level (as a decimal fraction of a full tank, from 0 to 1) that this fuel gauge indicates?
**0.875**
